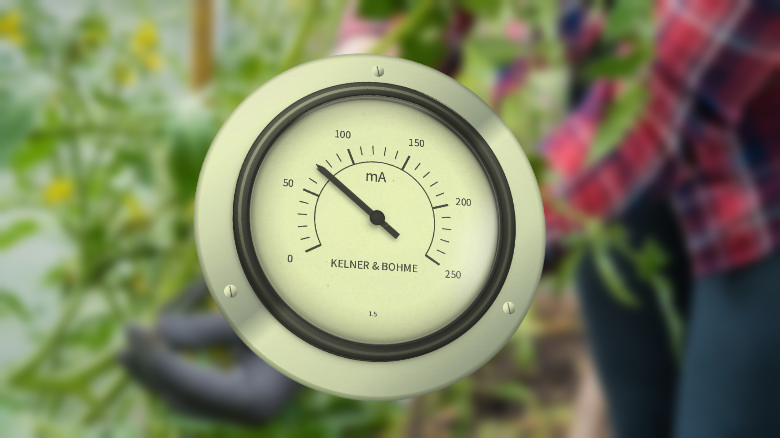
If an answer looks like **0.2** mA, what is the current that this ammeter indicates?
**70** mA
